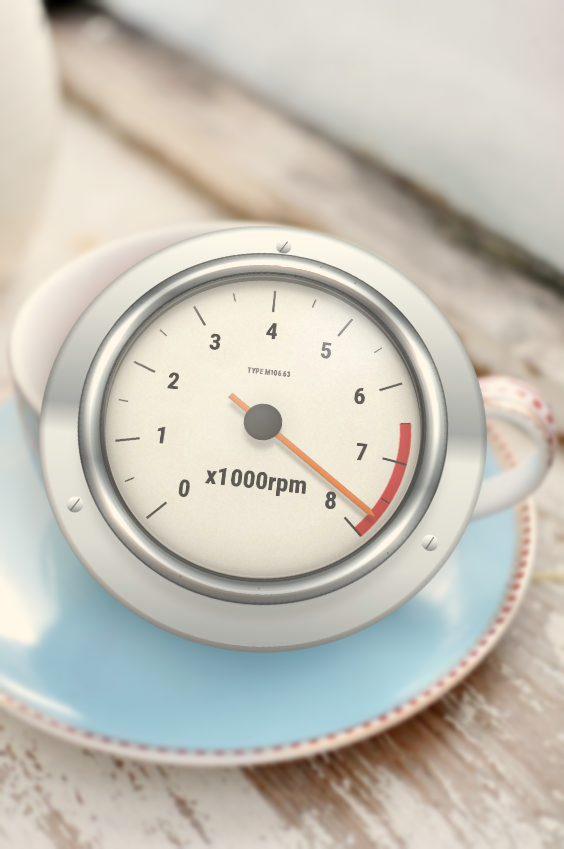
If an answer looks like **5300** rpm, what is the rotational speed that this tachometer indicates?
**7750** rpm
